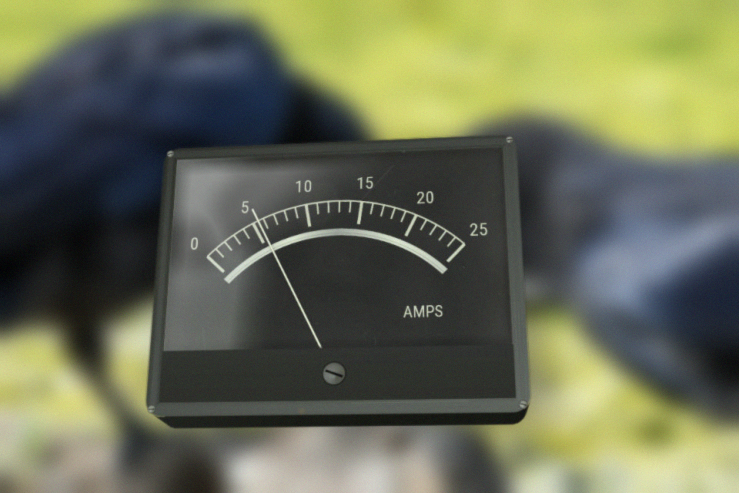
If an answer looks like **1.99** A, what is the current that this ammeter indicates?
**5.5** A
